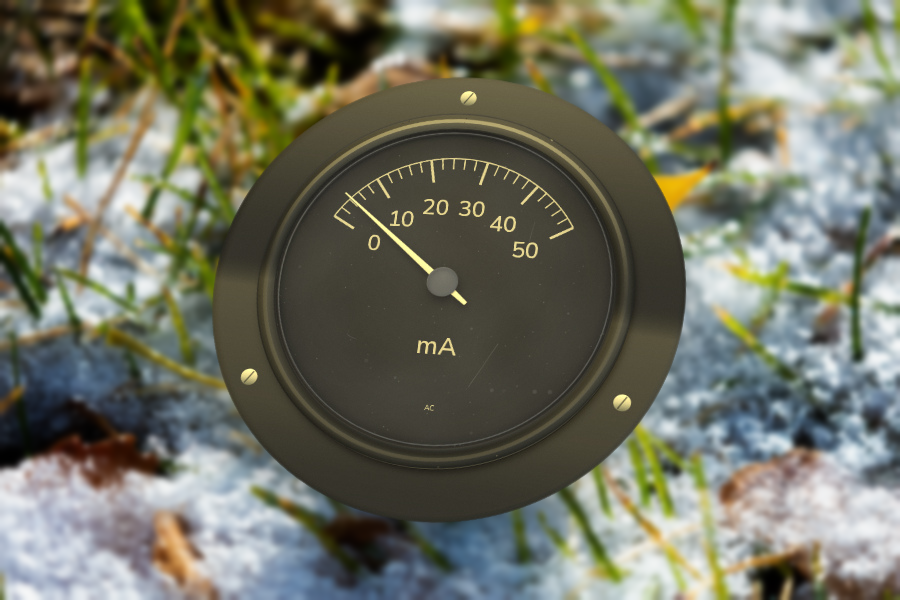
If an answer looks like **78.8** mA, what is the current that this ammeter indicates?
**4** mA
